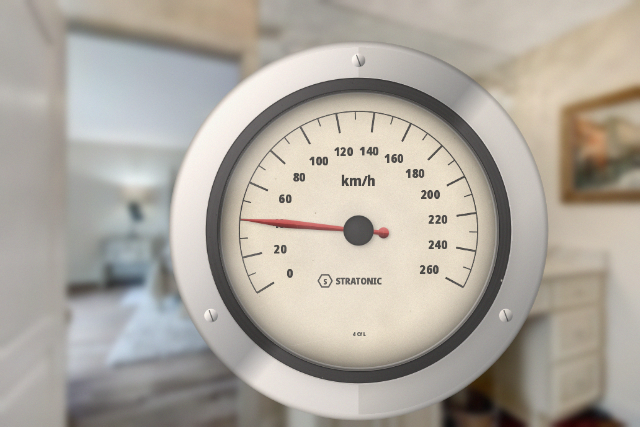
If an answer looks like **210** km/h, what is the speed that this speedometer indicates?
**40** km/h
